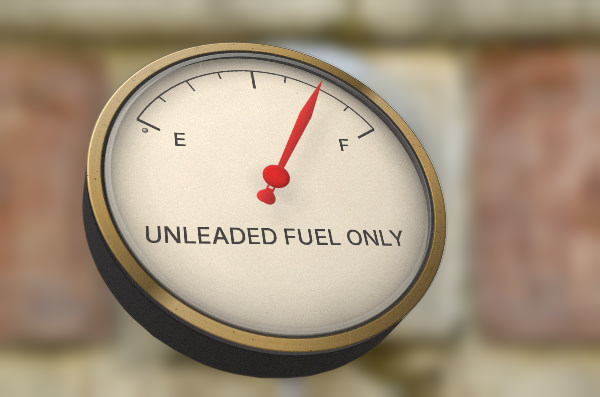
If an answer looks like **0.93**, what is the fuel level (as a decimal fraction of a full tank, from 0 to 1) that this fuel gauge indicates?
**0.75**
